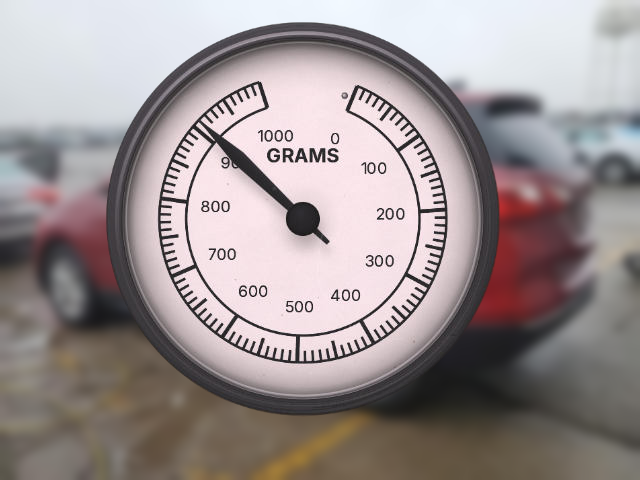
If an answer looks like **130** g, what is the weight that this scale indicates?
**910** g
